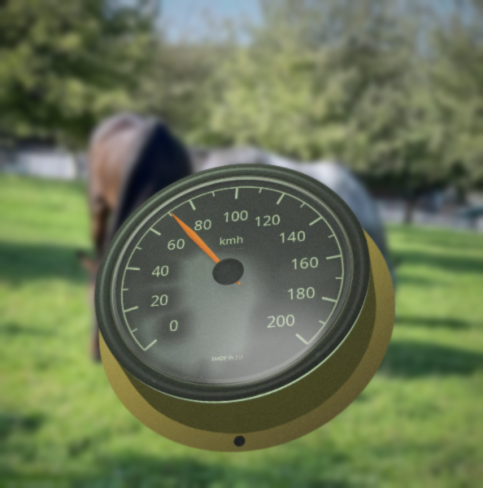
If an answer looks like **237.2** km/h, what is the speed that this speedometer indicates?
**70** km/h
